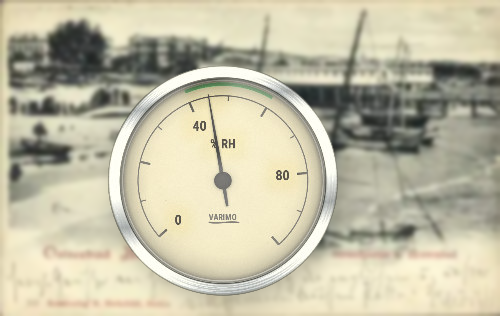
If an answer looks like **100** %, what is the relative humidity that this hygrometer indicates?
**45** %
